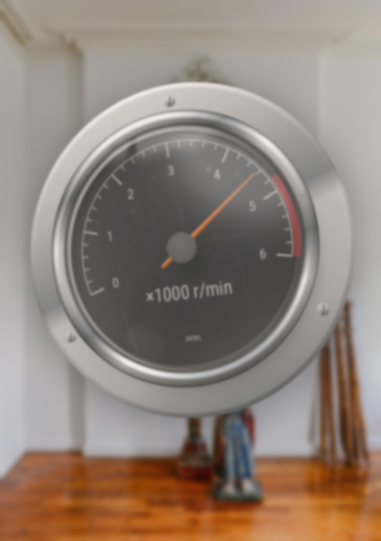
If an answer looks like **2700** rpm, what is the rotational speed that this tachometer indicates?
**4600** rpm
